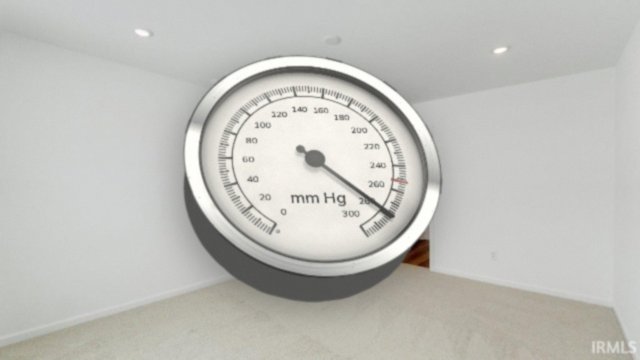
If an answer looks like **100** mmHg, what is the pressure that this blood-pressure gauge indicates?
**280** mmHg
